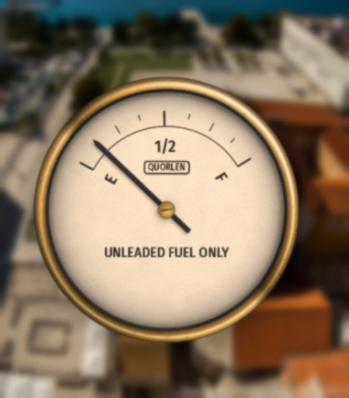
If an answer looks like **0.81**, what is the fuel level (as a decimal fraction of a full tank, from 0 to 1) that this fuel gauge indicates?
**0.125**
